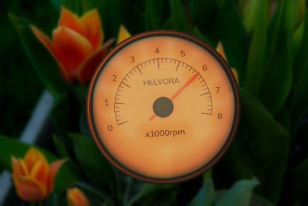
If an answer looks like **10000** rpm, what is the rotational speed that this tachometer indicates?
**6000** rpm
